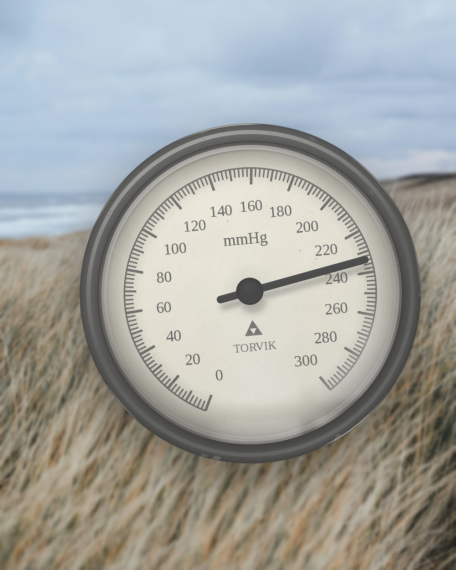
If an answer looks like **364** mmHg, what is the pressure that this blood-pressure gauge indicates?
**234** mmHg
